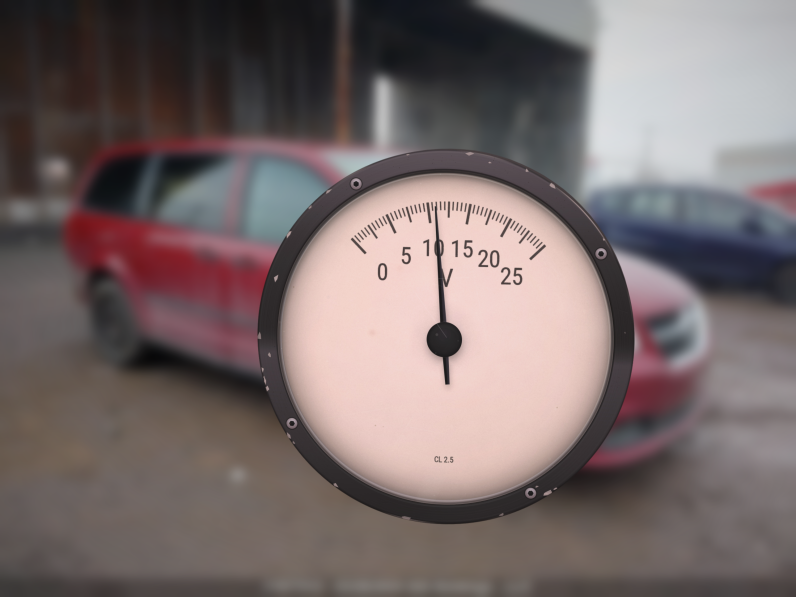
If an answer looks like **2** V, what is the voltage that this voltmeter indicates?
**11** V
